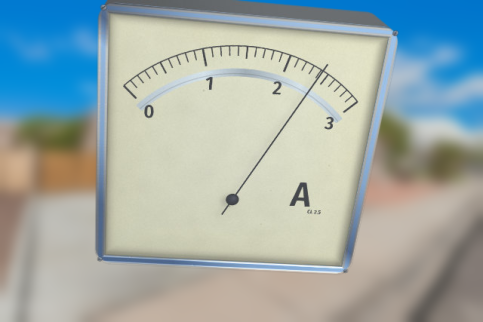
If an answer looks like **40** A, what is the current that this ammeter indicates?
**2.4** A
